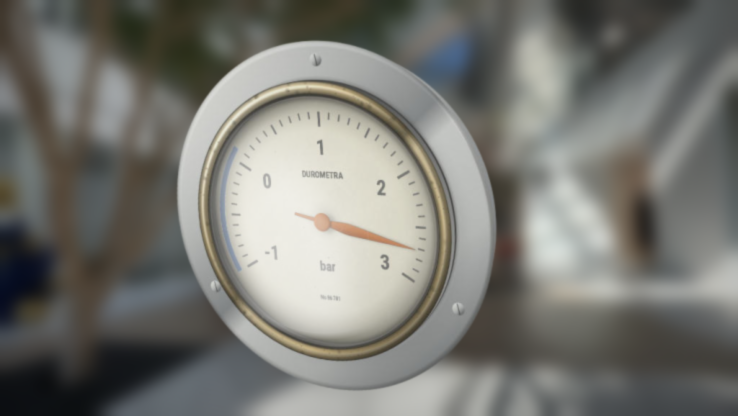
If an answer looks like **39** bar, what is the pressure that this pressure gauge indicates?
**2.7** bar
